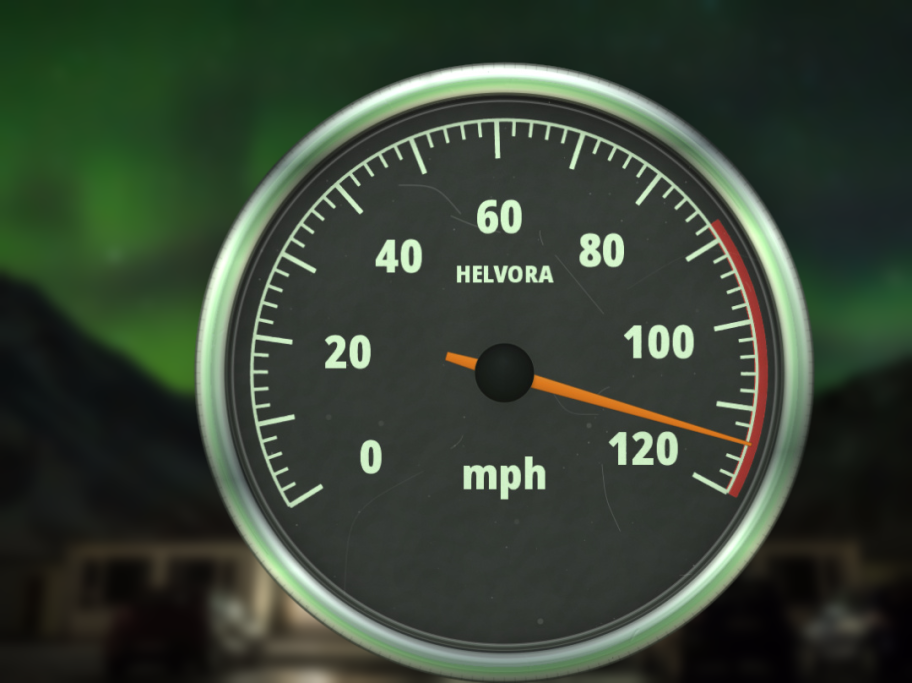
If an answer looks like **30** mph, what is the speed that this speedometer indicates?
**114** mph
